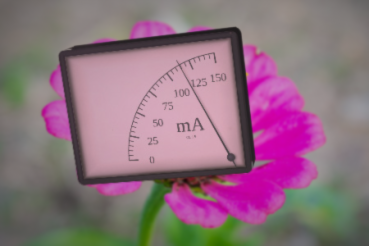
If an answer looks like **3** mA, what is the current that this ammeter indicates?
**115** mA
